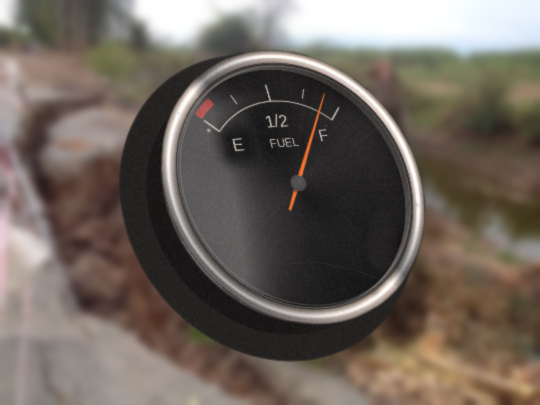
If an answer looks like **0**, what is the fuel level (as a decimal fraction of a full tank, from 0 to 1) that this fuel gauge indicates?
**0.875**
